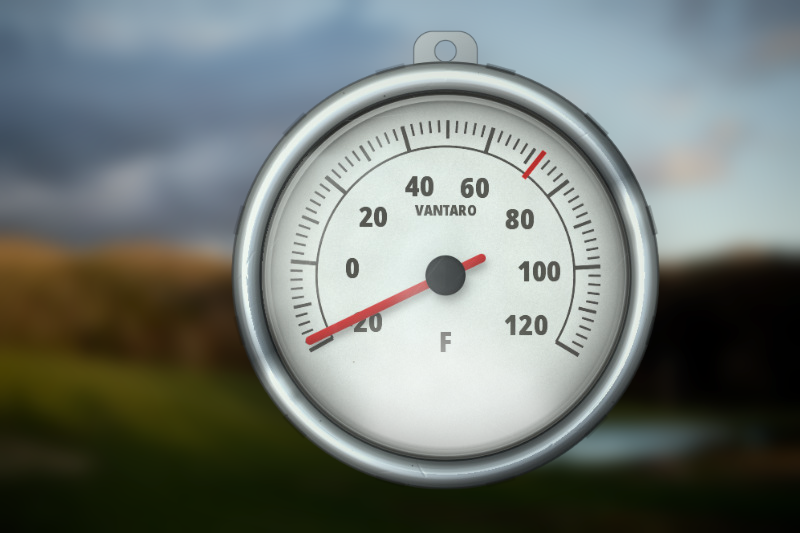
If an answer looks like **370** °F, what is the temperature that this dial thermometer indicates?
**-18** °F
